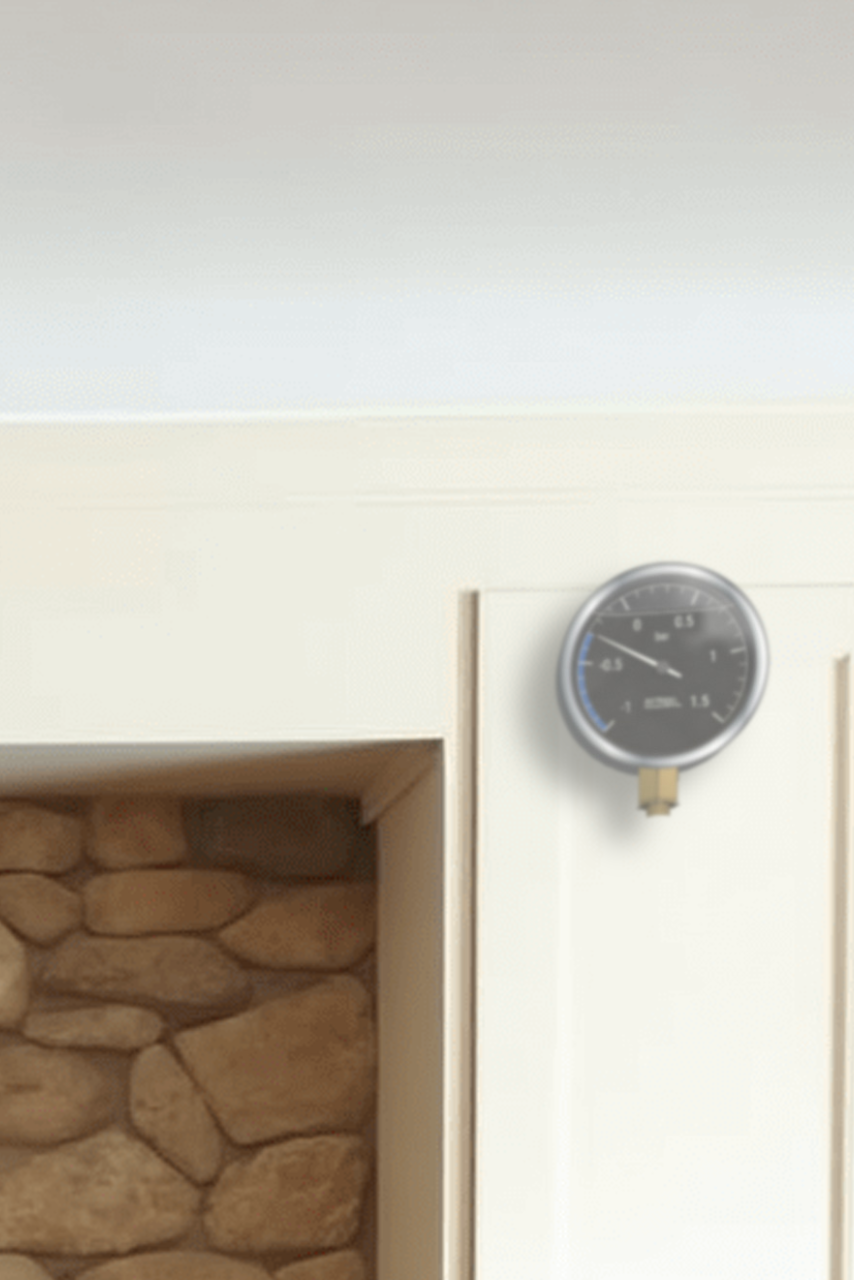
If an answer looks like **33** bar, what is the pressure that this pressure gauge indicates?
**-0.3** bar
